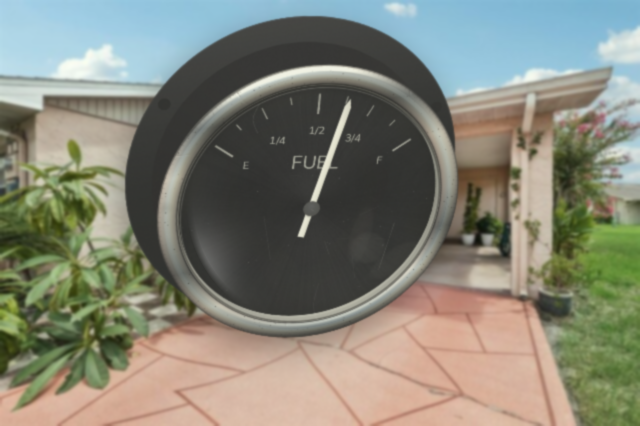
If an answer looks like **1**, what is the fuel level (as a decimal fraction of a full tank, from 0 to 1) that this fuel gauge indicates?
**0.625**
